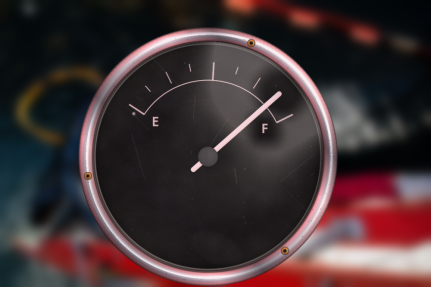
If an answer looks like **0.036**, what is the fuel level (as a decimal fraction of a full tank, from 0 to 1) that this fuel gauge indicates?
**0.875**
